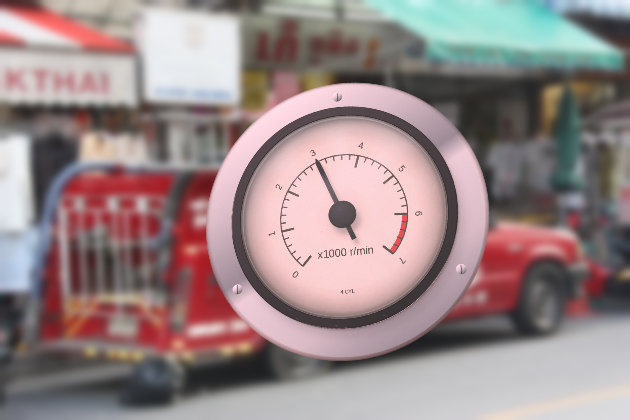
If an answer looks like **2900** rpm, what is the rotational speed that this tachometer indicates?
**3000** rpm
